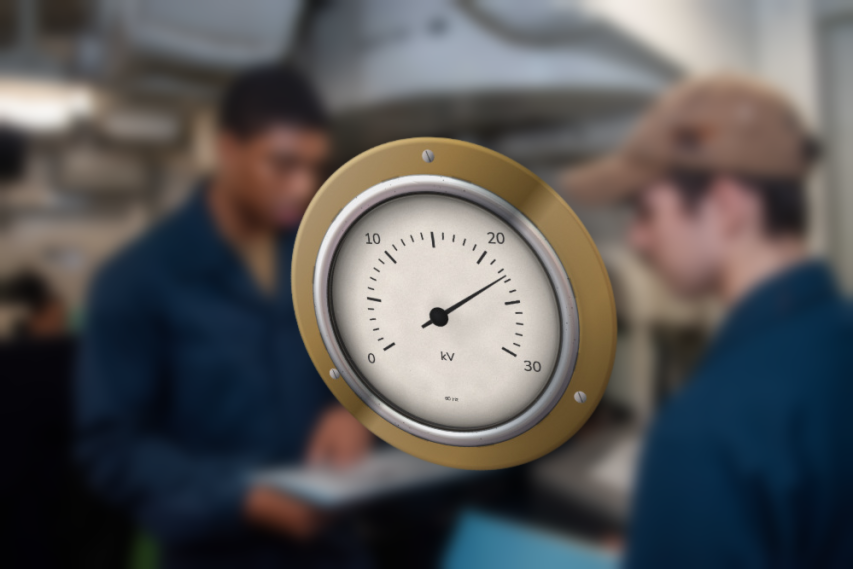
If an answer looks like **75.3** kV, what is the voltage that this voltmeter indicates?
**22.5** kV
